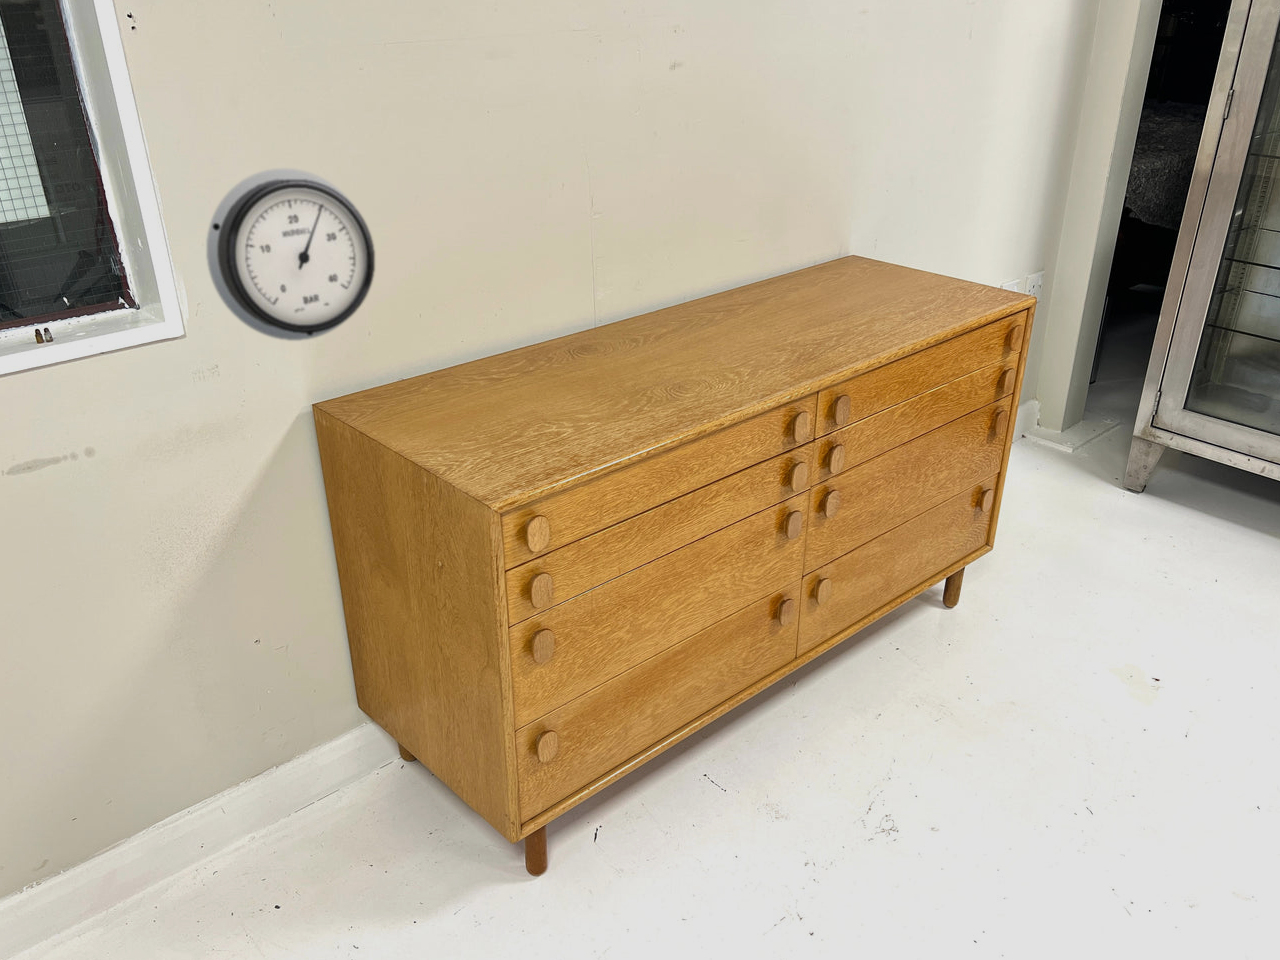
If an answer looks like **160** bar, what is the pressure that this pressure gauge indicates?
**25** bar
